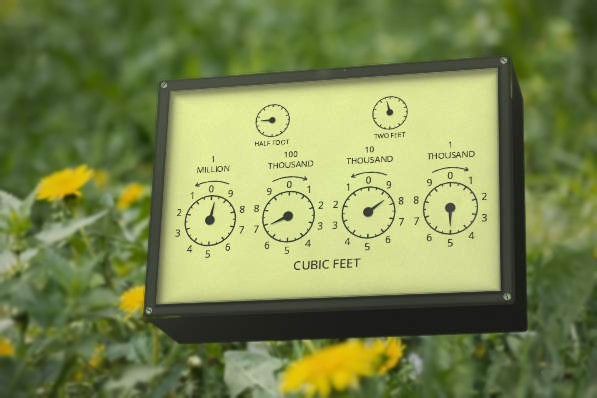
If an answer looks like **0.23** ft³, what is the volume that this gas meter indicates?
**968500** ft³
